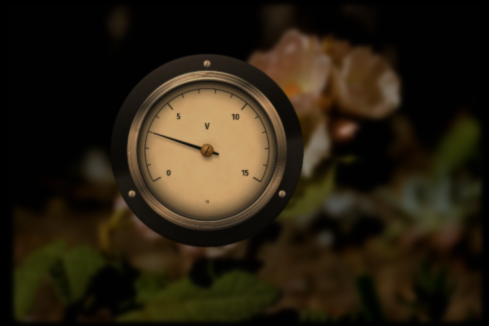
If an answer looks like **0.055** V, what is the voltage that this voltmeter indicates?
**3** V
